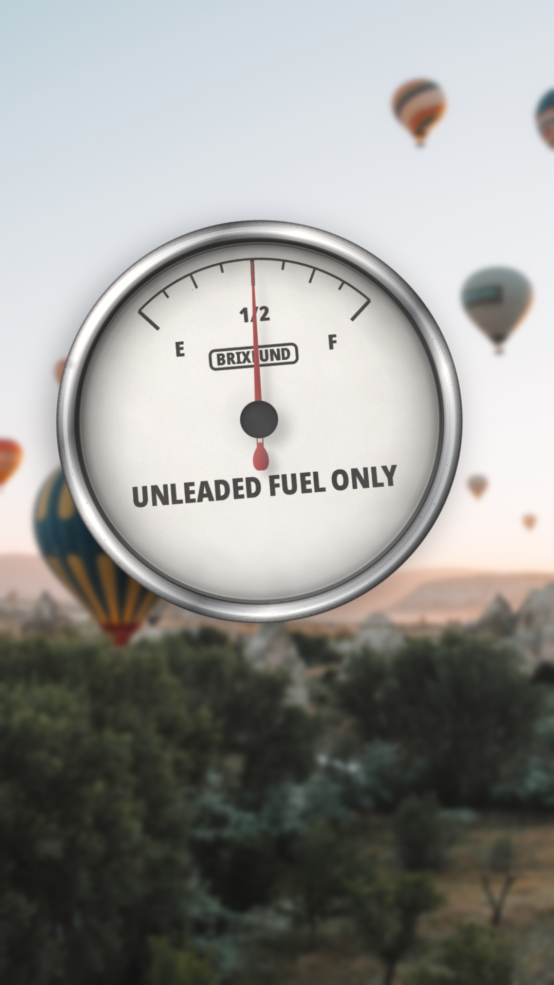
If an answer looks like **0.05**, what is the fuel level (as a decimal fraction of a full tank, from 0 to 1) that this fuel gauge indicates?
**0.5**
